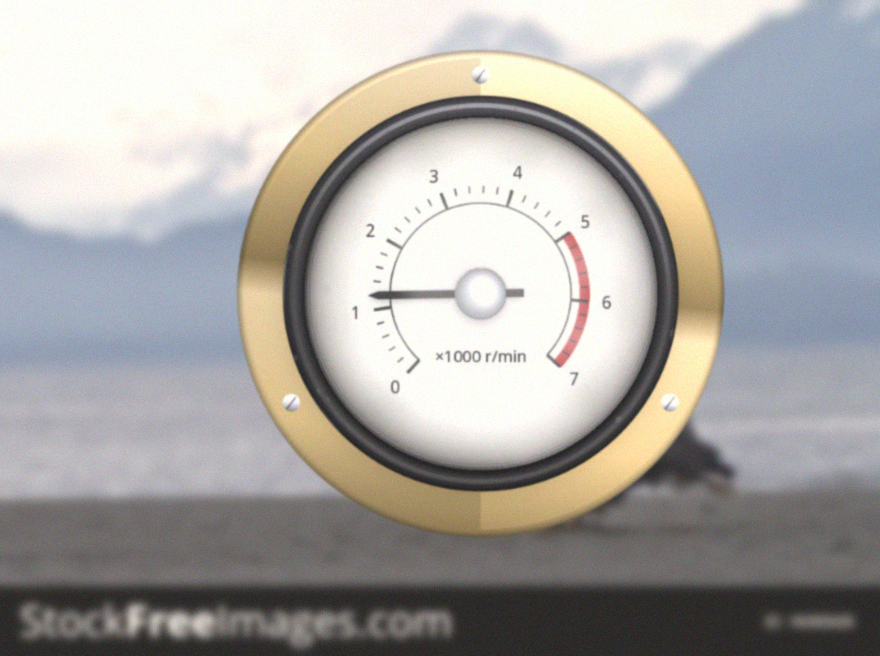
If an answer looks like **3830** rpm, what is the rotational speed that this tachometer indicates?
**1200** rpm
